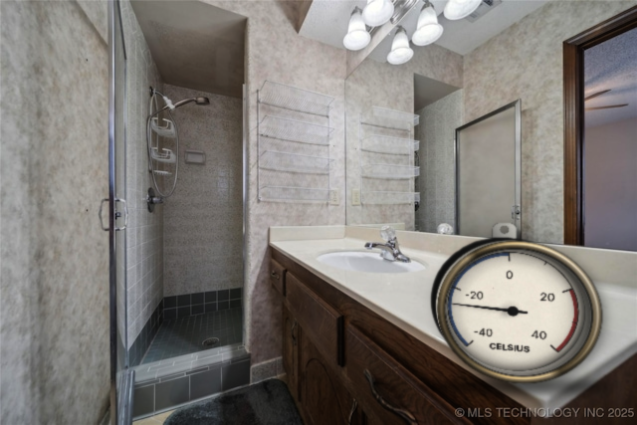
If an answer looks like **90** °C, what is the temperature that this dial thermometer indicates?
**-25** °C
